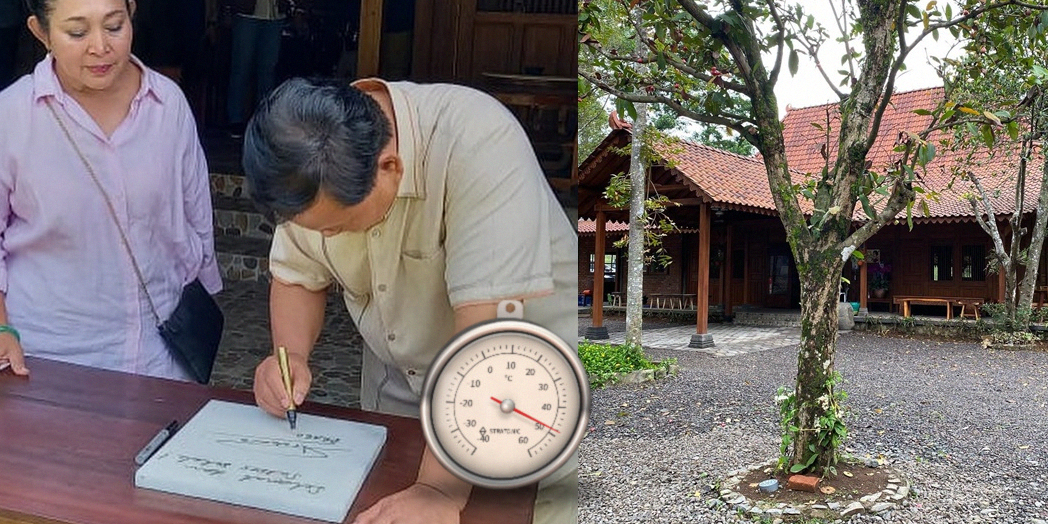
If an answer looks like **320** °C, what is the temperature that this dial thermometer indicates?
**48** °C
